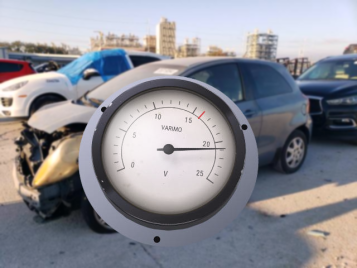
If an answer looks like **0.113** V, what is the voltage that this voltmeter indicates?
**21** V
